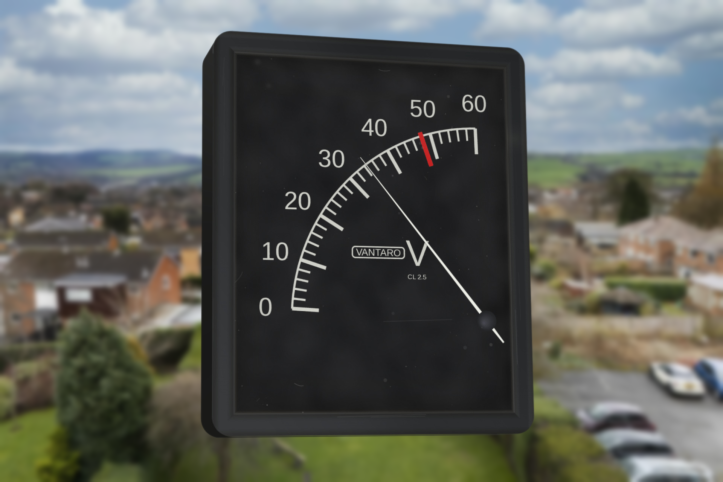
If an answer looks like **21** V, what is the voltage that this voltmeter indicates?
**34** V
